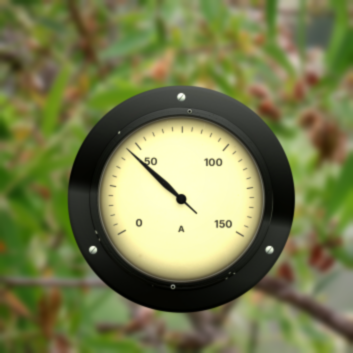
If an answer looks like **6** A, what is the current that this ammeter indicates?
**45** A
